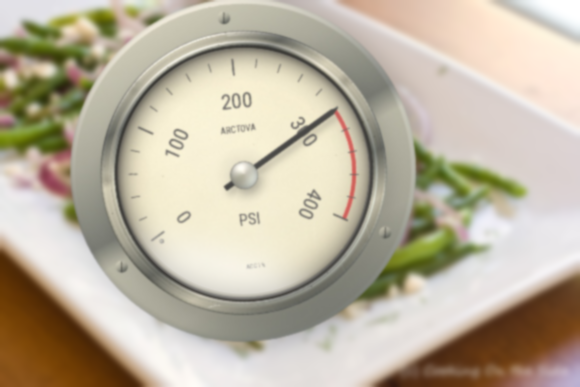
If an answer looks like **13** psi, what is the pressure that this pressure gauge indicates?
**300** psi
